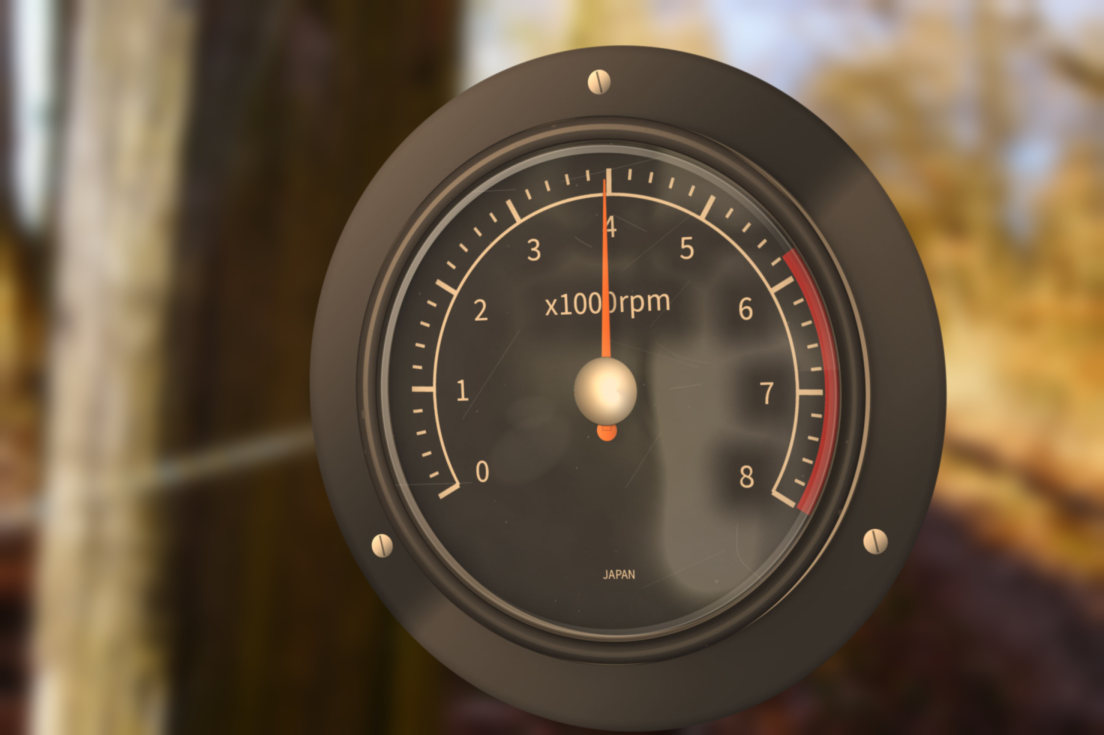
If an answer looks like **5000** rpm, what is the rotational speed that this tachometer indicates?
**4000** rpm
